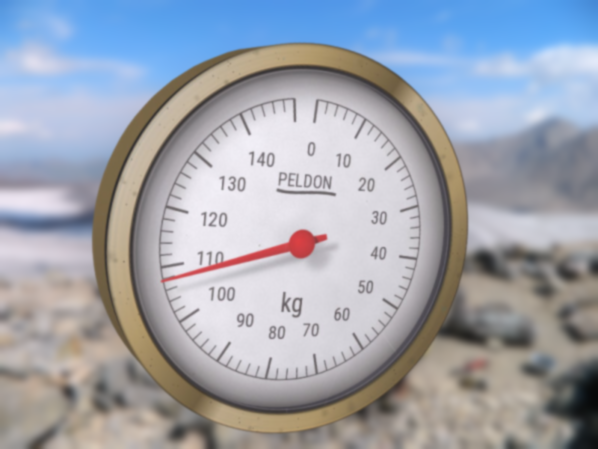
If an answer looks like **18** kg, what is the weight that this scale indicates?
**108** kg
